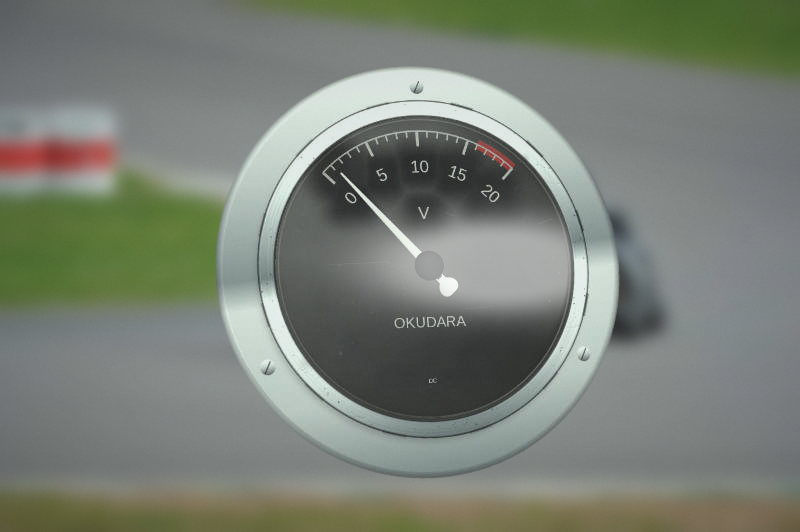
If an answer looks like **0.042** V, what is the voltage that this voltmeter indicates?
**1** V
